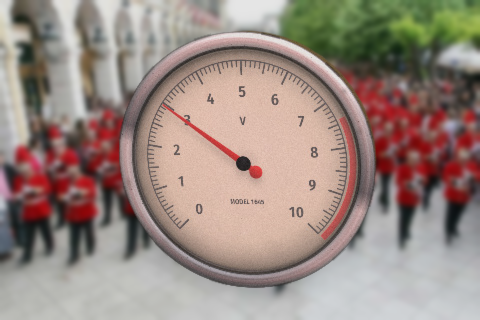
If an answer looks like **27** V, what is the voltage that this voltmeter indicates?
**3** V
